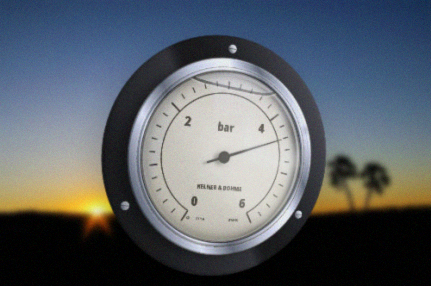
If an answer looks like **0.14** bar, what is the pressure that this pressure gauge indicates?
**4.4** bar
